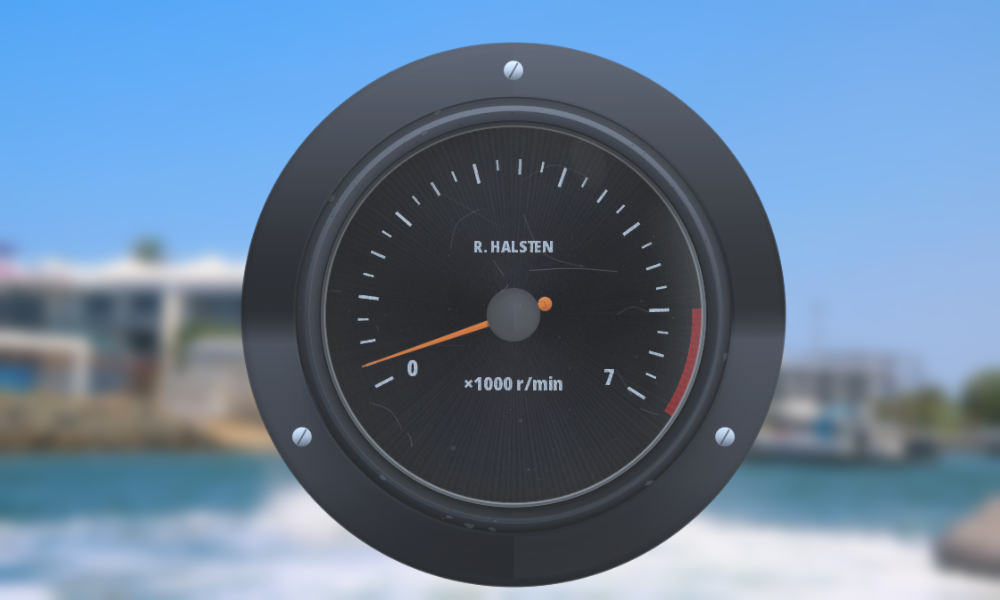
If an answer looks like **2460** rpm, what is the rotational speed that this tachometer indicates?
**250** rpm
